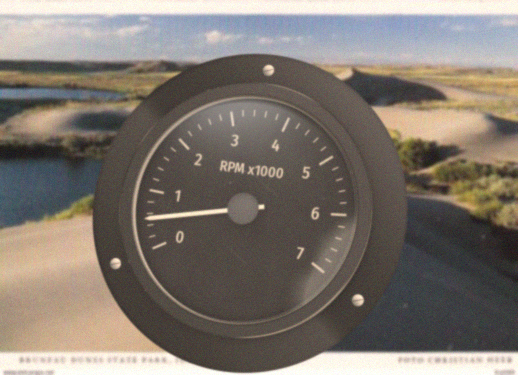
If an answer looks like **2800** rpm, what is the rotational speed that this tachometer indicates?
**500** rpm
